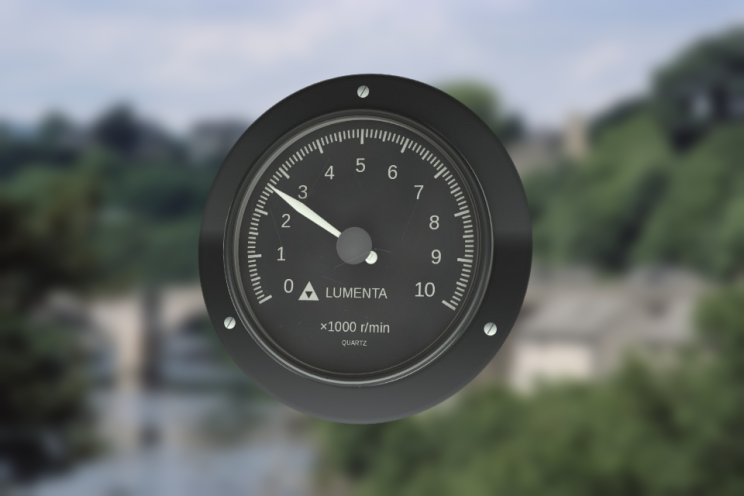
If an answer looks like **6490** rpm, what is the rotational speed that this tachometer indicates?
**2600** rpm
